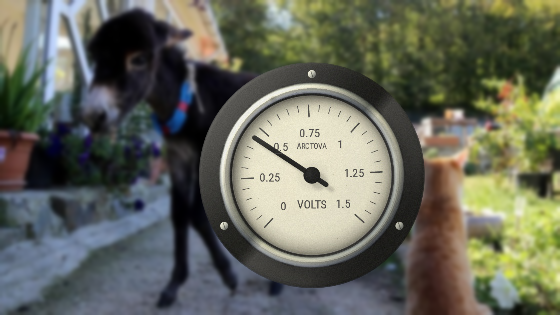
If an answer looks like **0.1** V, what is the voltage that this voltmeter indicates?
**0.45** V
